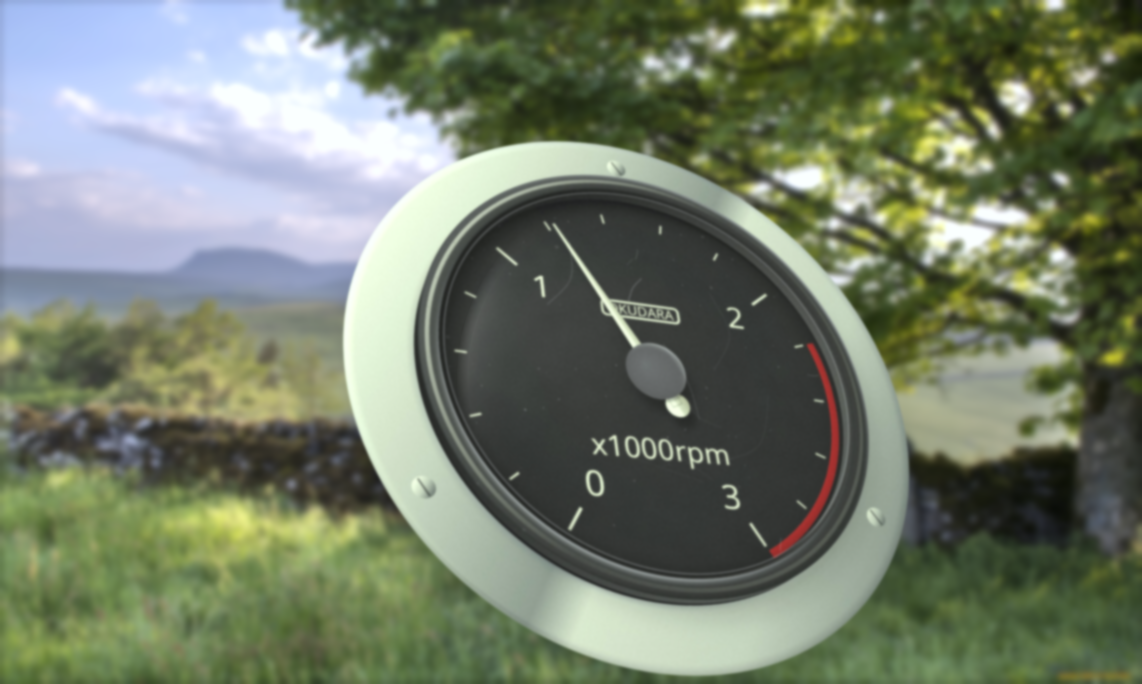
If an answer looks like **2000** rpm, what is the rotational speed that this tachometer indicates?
**1200** rpm
